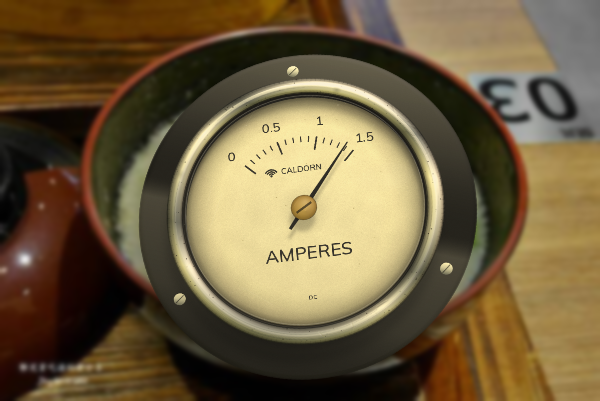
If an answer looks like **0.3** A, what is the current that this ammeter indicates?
**1.4** A
